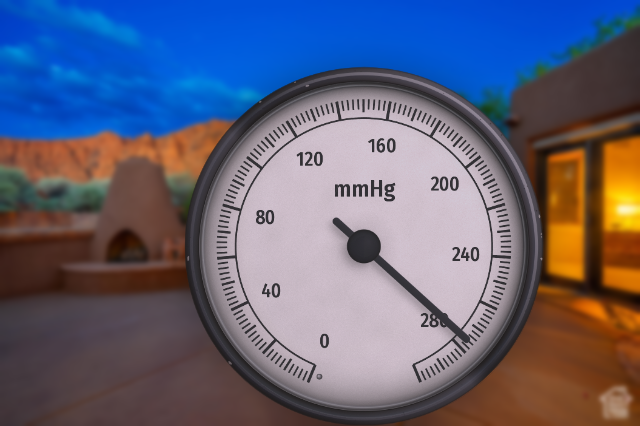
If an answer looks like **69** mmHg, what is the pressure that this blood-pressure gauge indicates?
**276** mmHg
